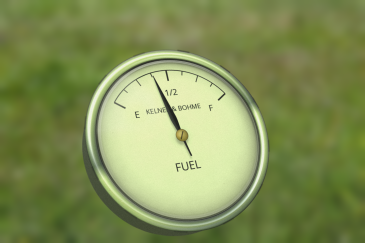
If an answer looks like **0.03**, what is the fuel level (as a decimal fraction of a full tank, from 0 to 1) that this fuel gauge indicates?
**0.375**
